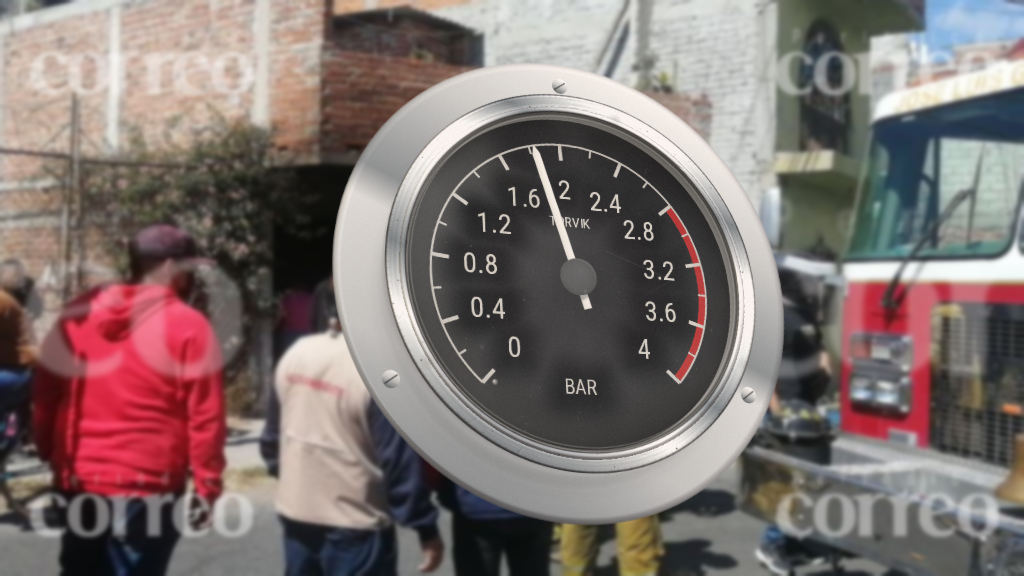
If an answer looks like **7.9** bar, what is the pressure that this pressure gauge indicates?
**1.8** bar
